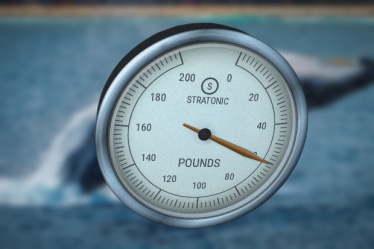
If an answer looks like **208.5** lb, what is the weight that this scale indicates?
**60** lb
